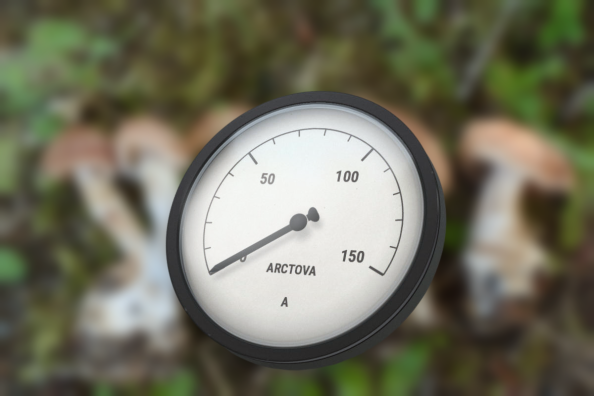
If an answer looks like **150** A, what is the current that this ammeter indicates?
**0** A
